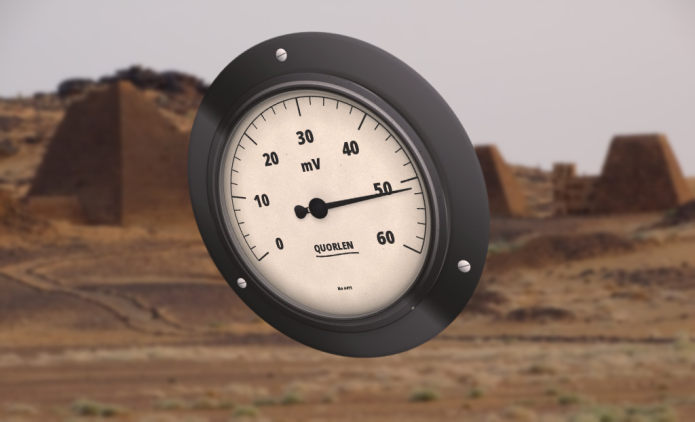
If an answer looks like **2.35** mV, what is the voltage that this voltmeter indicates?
**51** mV
